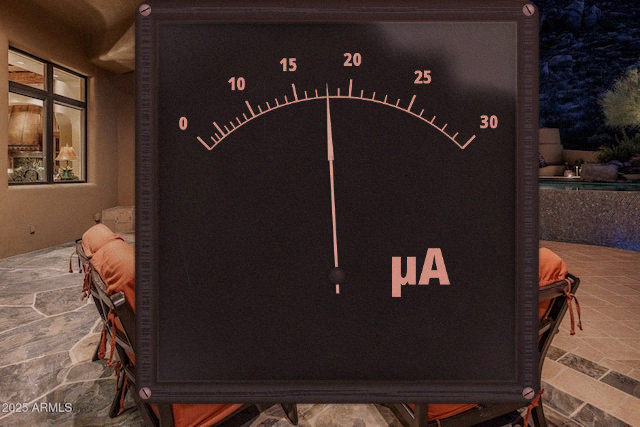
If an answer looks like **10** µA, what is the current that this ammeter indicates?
**18** µA
